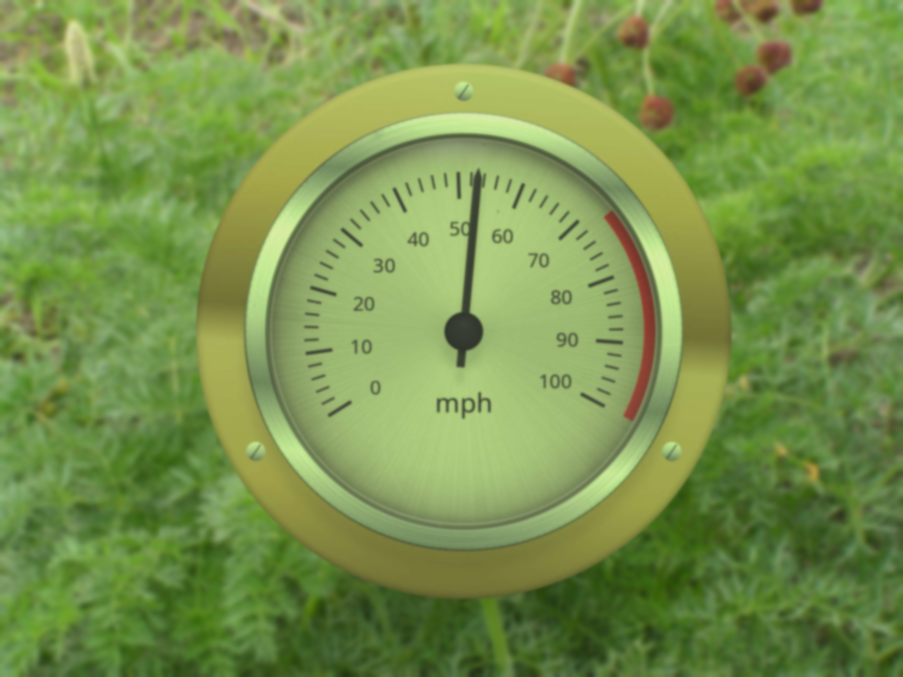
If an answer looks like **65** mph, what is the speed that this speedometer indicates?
**53** mph
